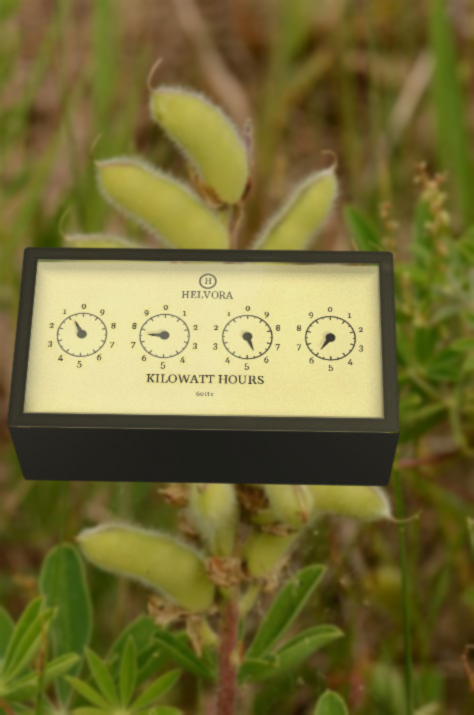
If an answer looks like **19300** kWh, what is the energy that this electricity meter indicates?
**756** kWh
